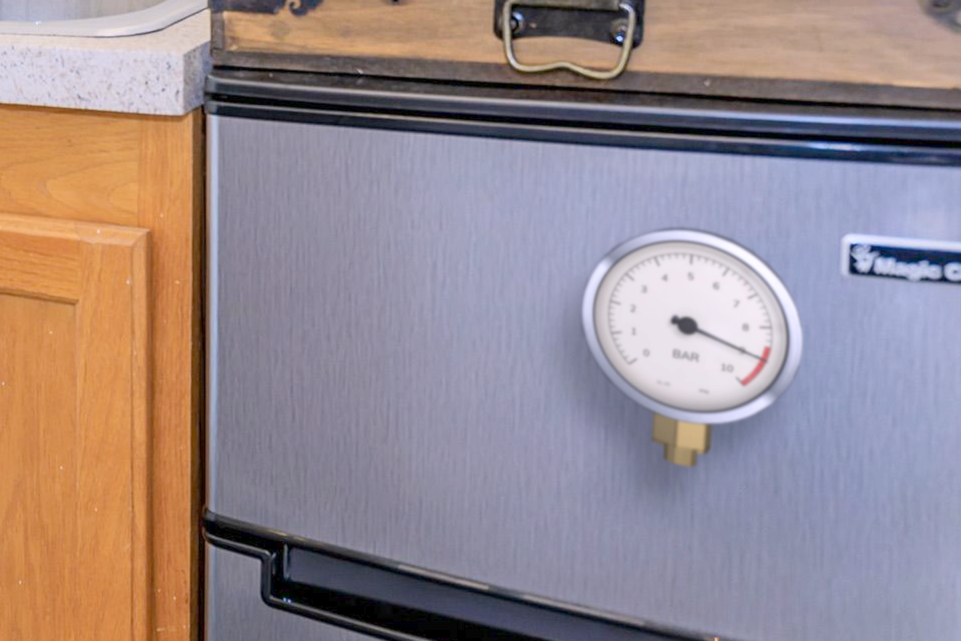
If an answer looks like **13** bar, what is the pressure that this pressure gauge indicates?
**9** bar
